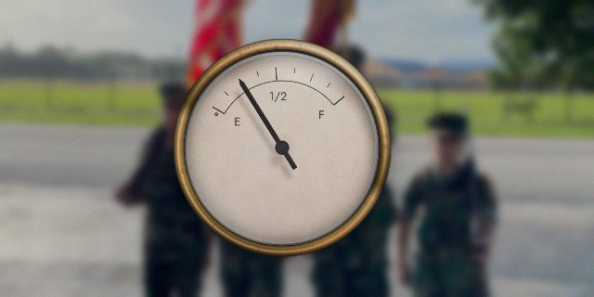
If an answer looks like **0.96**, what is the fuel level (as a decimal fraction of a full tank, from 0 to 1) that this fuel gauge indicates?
**0.25**
